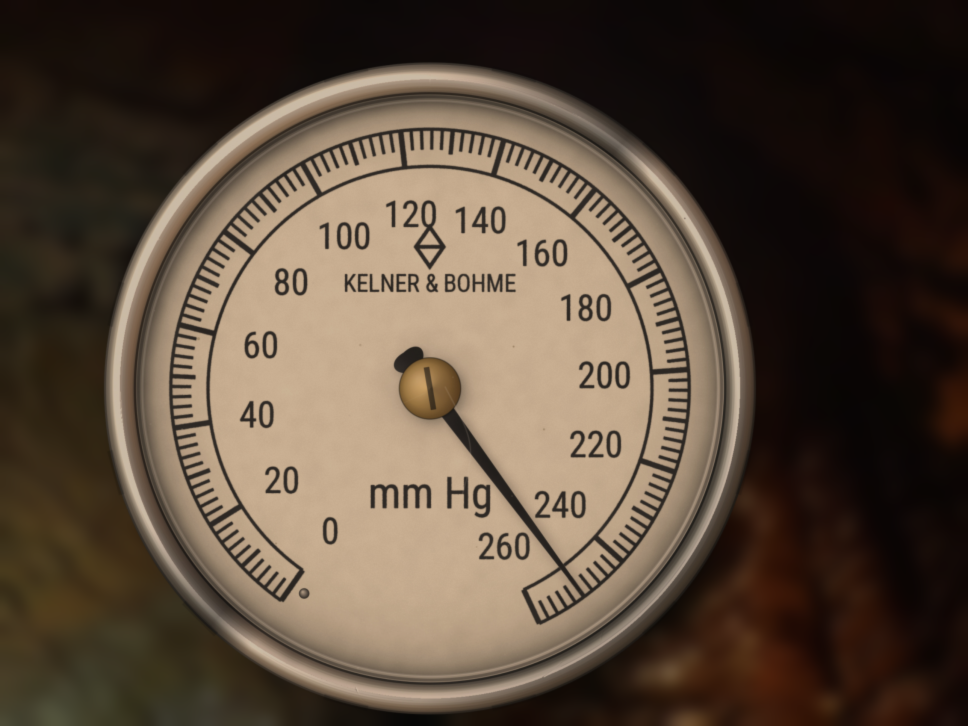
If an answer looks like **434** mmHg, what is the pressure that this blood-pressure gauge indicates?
**250** mmHg
